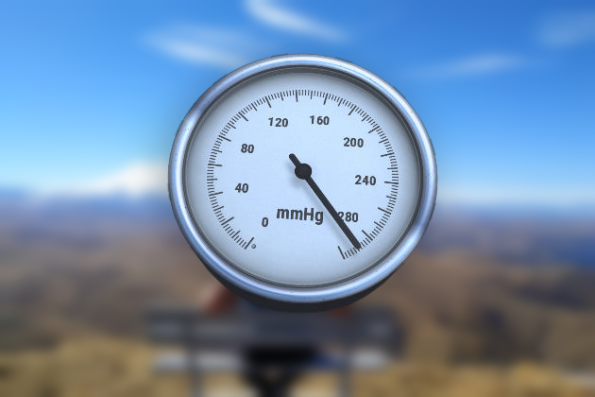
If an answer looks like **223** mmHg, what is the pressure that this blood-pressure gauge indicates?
**290** mmHg
